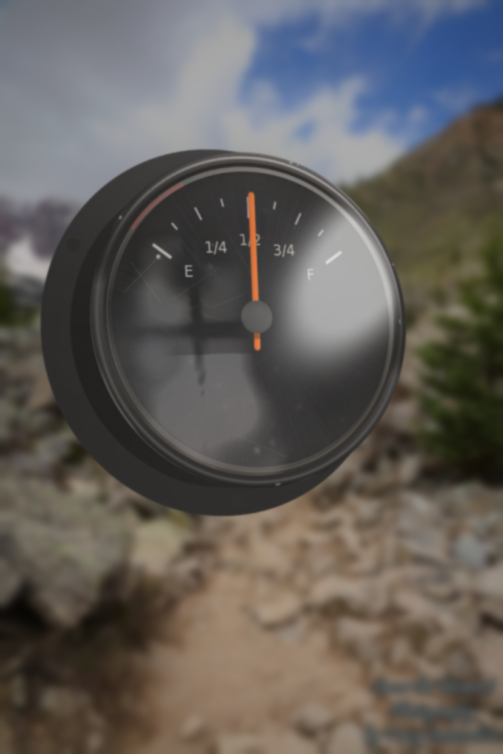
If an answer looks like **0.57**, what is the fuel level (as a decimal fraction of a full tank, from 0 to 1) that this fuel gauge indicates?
**0.5**
